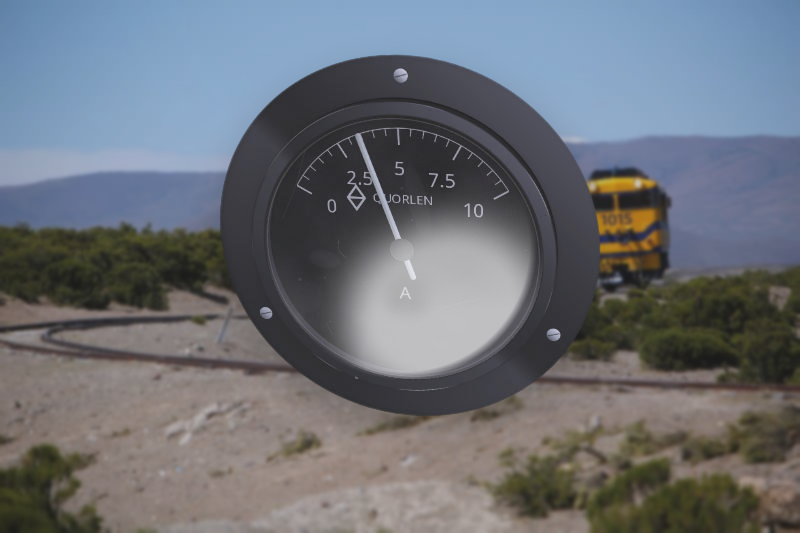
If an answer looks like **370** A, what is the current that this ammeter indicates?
**3.5** A
